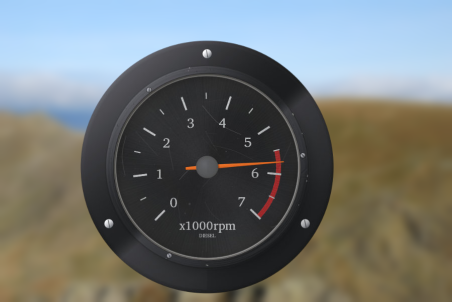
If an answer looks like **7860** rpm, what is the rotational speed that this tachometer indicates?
**5750** rpm
